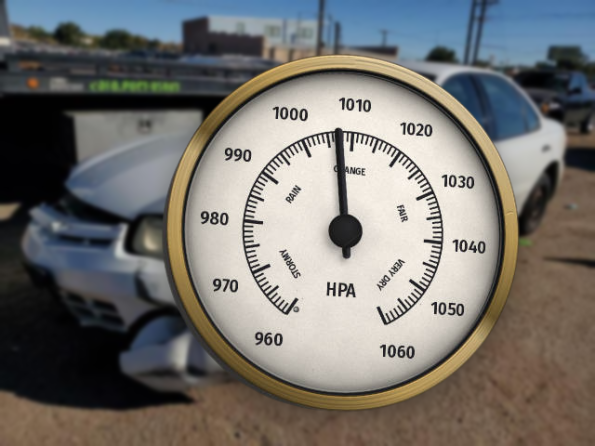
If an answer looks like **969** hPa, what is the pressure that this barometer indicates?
**1007** hPa
